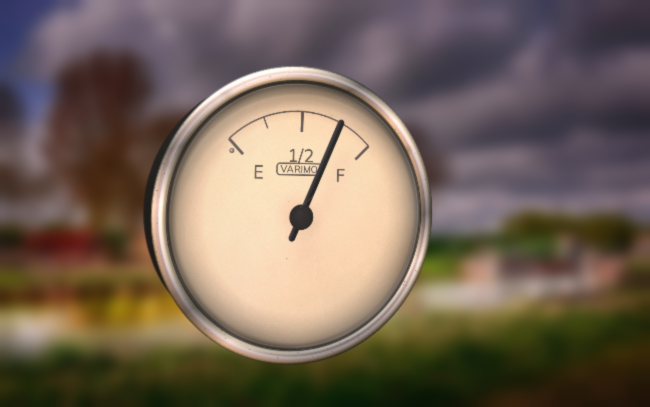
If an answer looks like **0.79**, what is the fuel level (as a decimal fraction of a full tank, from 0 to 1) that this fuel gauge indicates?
**0.75**
